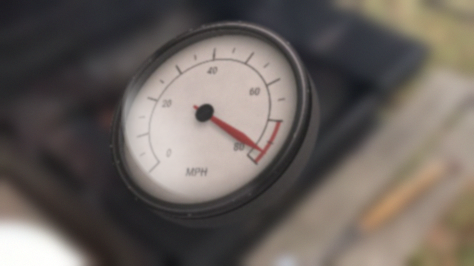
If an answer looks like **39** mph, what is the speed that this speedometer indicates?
**77.5** mph
